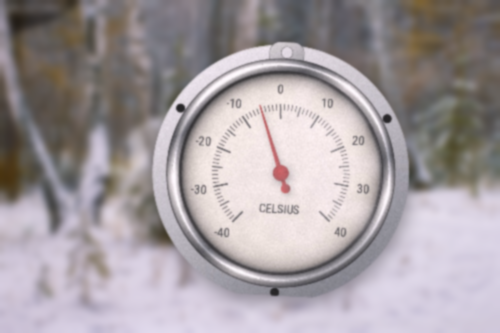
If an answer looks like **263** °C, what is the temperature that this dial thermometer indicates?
**-5** °C
